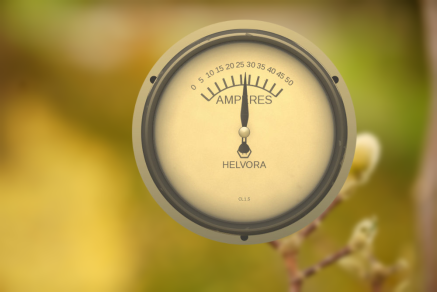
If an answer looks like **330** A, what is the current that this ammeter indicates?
**27.5** A
